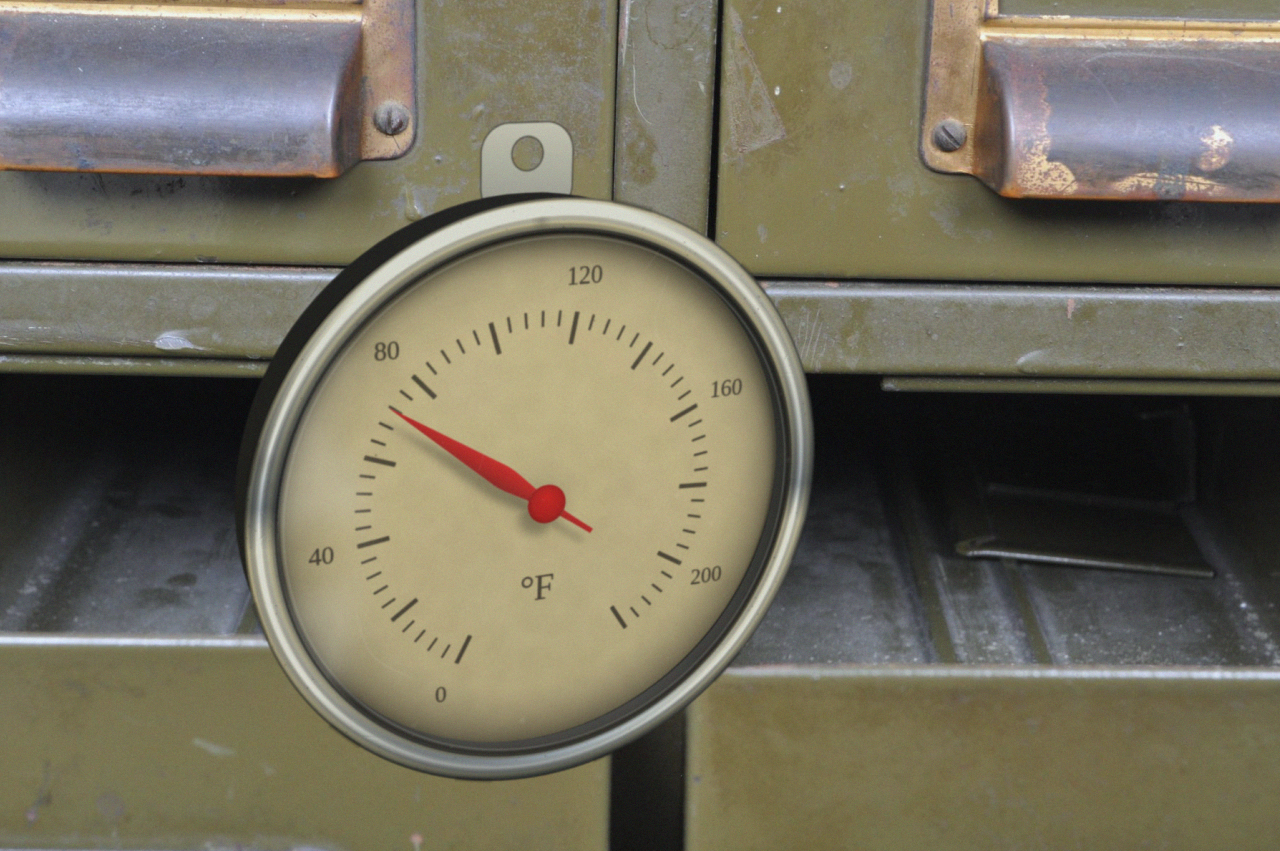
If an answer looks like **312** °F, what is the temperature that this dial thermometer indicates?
**72** °F
